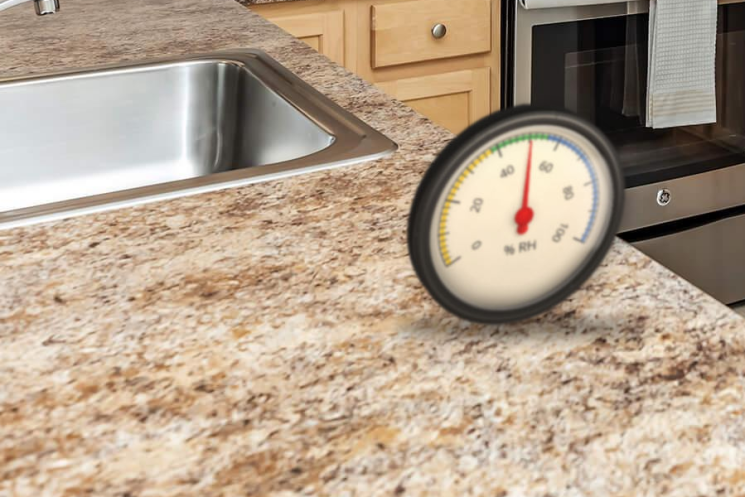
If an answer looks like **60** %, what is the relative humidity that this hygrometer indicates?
**50** %
